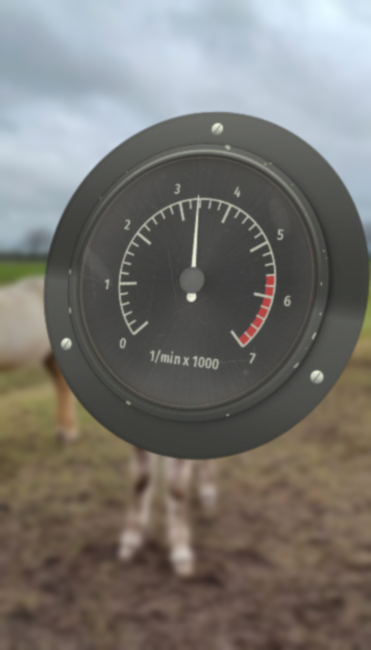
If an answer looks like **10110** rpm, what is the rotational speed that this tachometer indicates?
**3400** rpm
